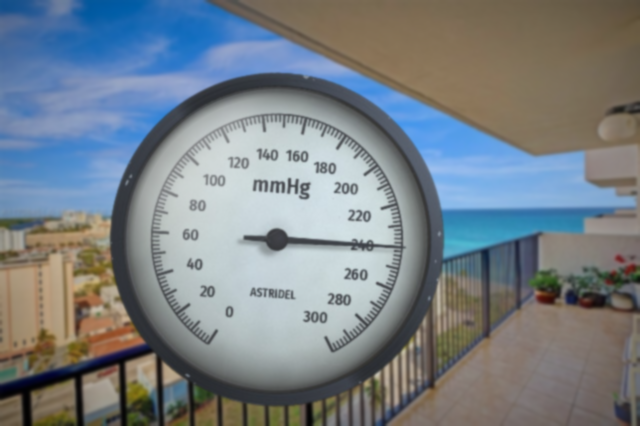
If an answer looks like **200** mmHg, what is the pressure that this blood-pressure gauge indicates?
**240** mmHg
